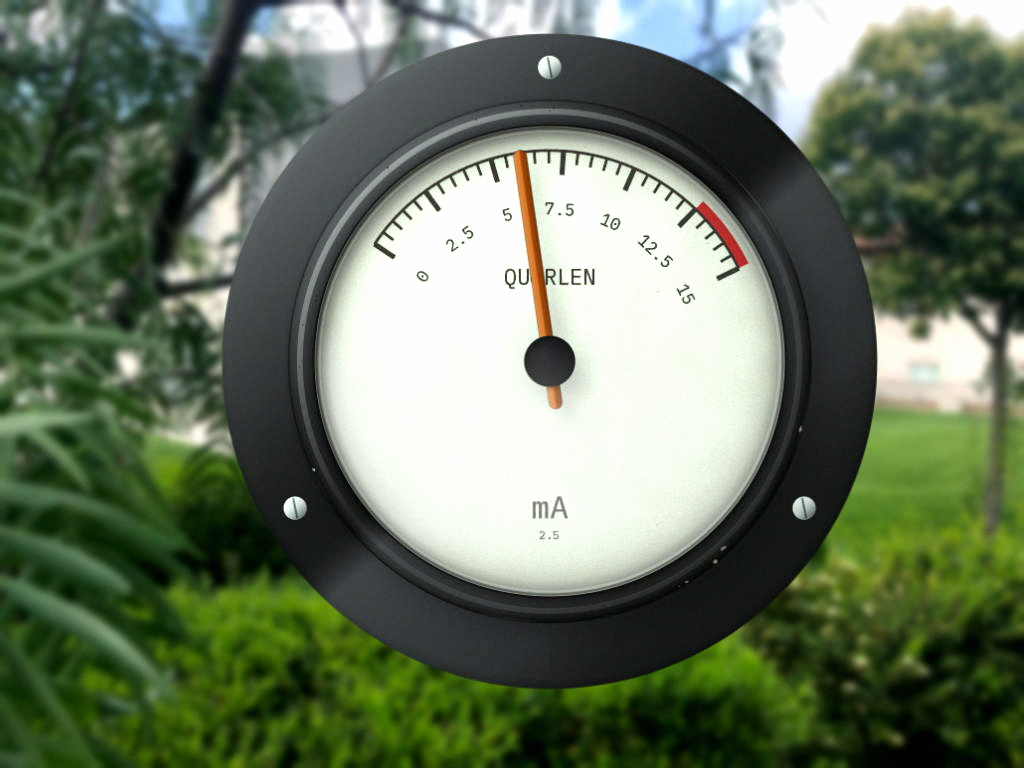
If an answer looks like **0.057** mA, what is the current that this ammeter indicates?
**6** mA
